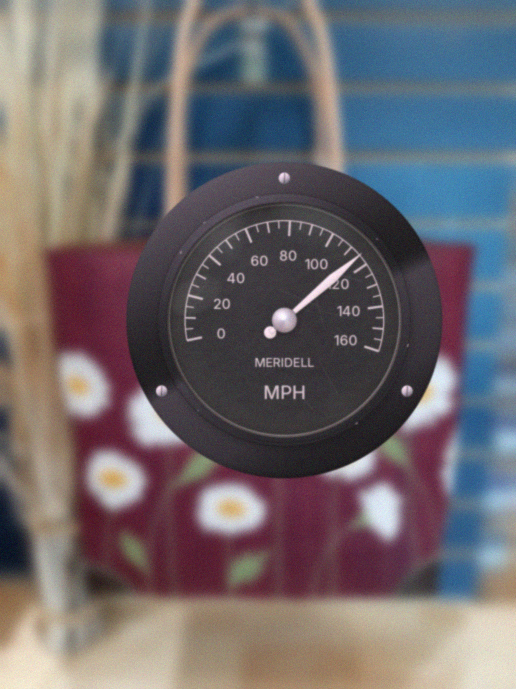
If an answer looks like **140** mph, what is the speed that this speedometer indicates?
**115** mph
